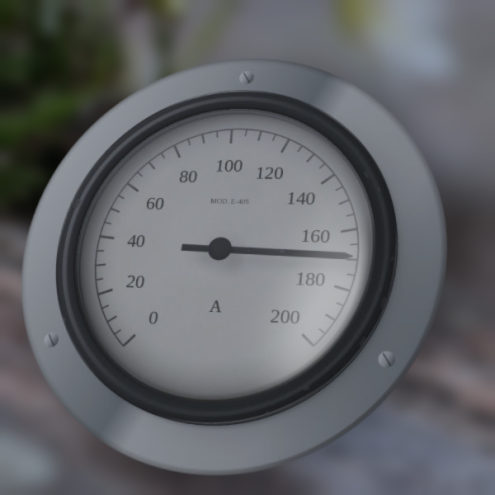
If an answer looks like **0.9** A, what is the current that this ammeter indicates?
**170** A
